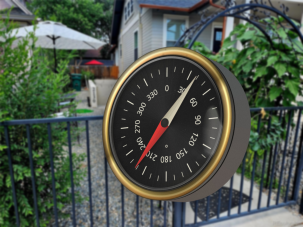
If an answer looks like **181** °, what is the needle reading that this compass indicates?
**220** °
